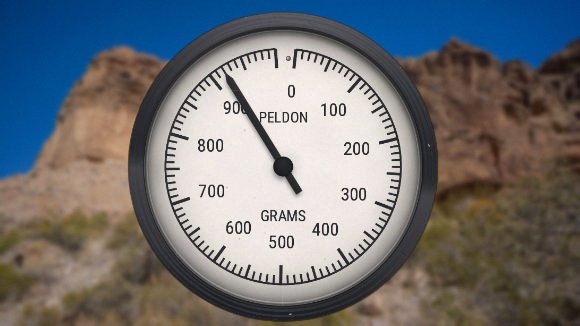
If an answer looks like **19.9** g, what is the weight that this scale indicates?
**920** g
